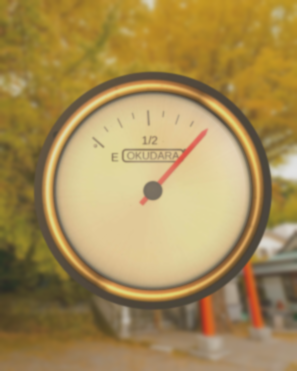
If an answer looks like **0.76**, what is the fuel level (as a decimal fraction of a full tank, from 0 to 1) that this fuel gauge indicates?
**1**
